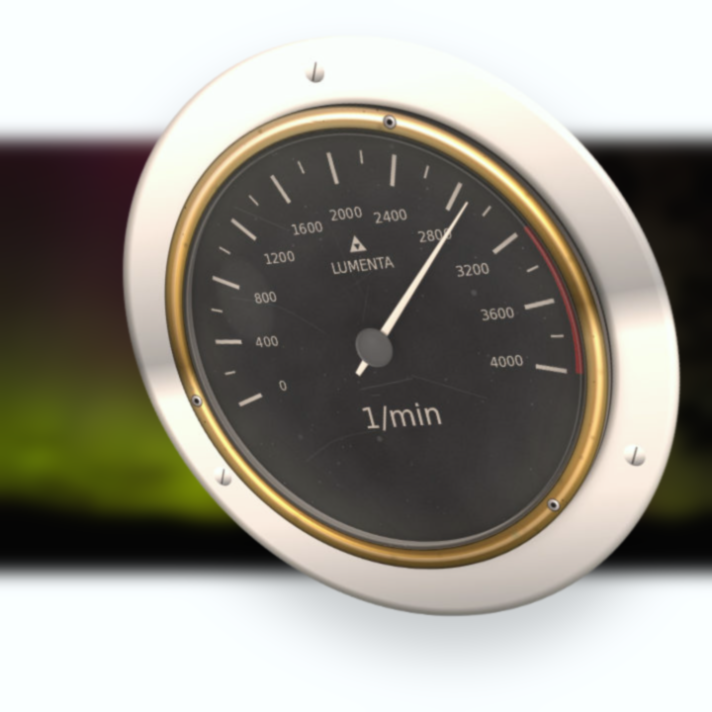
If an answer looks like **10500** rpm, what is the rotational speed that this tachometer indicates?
**2900** rpm
